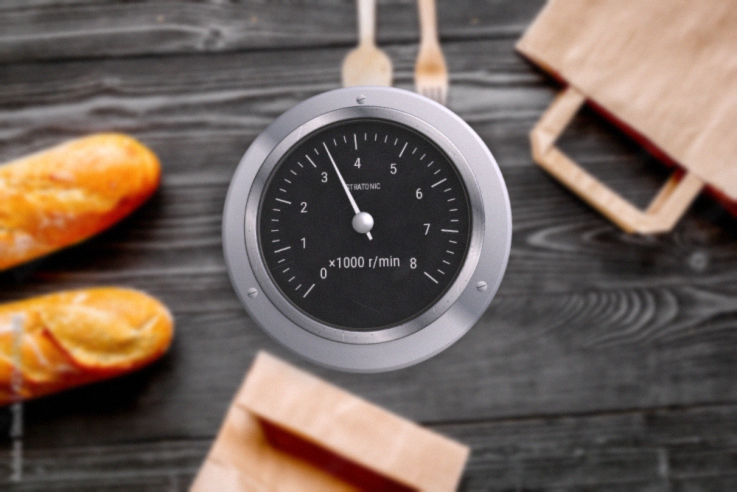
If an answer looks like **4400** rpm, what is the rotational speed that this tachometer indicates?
**3400** rpm
